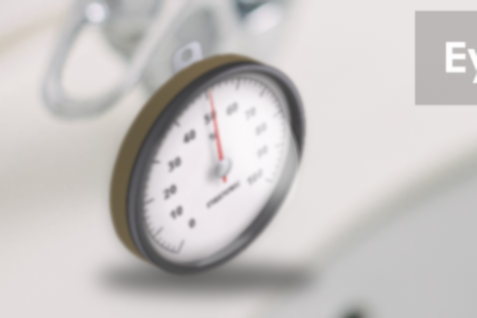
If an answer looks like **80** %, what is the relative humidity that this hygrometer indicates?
**50** %
